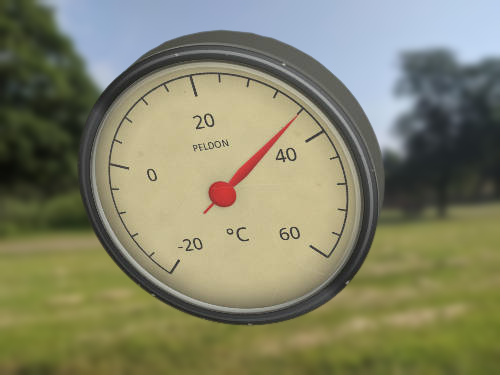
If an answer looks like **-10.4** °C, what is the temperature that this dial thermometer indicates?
**36** °C
